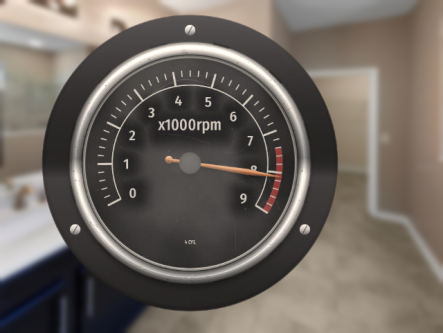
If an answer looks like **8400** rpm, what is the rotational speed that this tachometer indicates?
**8100** rpm
